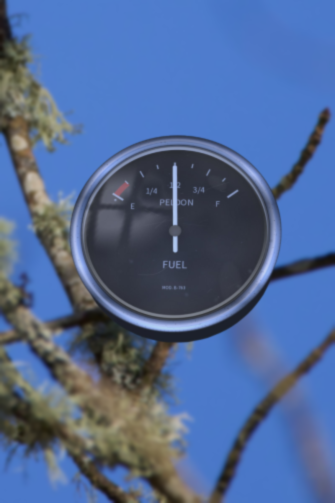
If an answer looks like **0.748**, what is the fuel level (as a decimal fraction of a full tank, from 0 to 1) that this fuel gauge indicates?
**0.5**
